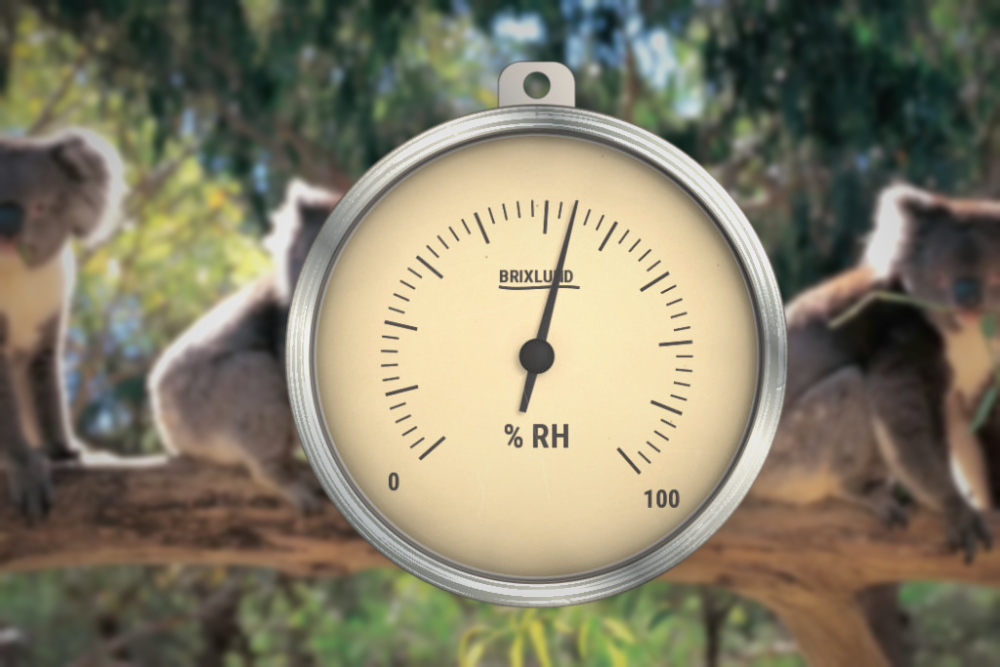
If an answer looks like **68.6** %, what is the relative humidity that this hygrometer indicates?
**54** %
